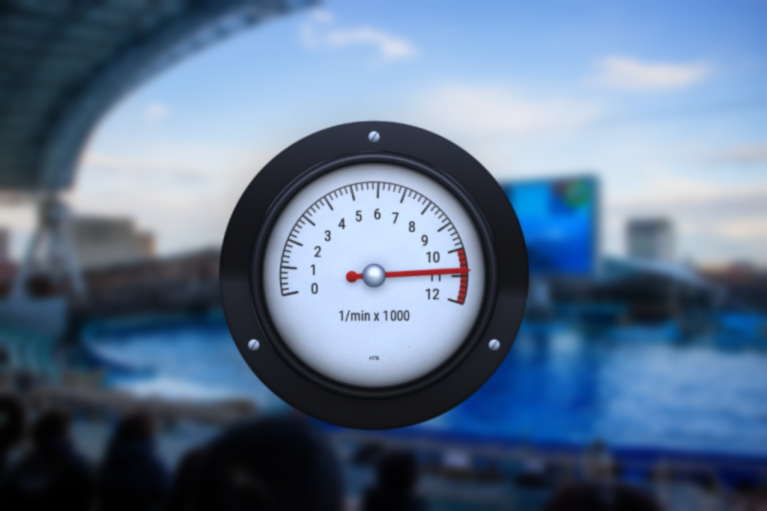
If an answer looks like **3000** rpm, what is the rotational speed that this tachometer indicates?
**10800** rpm
